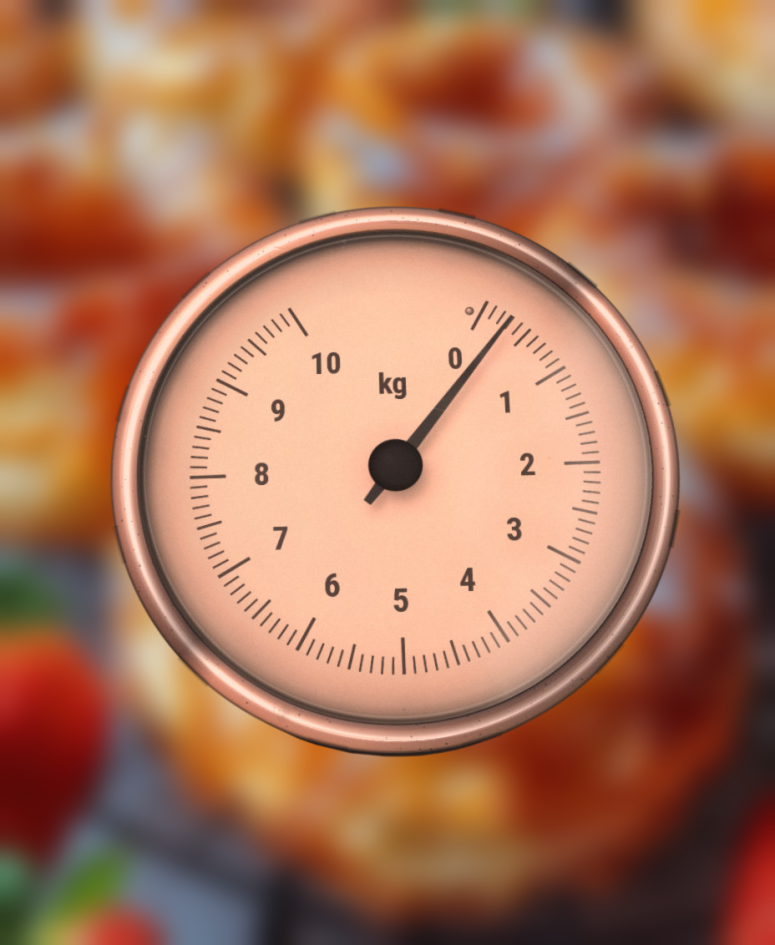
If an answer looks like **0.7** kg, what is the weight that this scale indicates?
**0.3** kg
